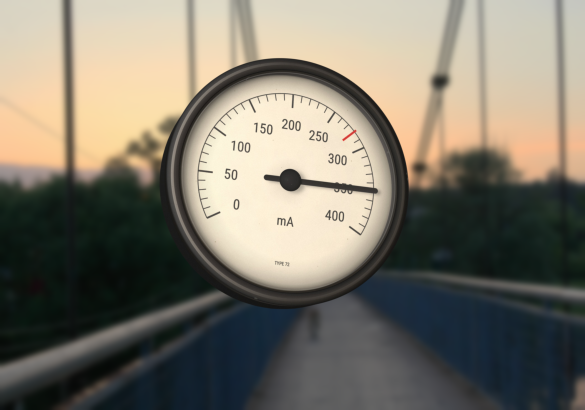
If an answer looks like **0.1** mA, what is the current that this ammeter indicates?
**350** mA
